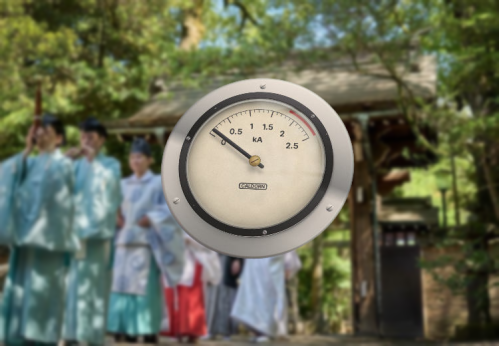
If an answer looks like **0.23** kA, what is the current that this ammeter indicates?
**0.1** kA
